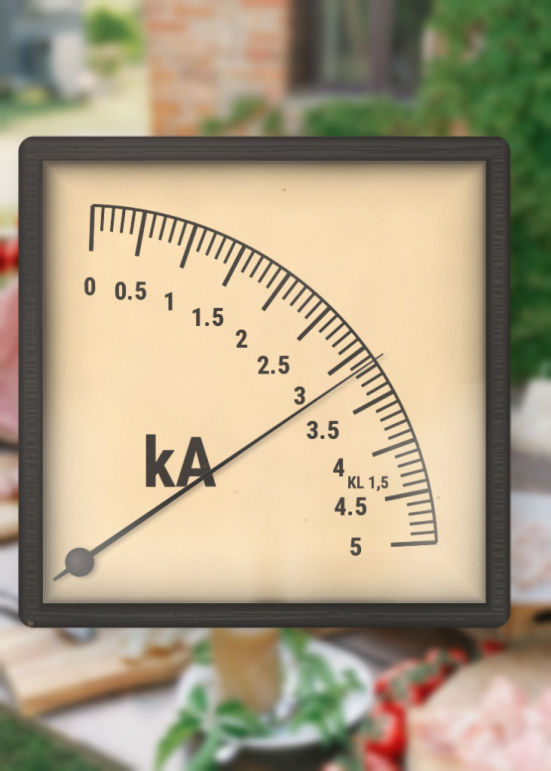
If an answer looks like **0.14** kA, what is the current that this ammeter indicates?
**3.15** kA
